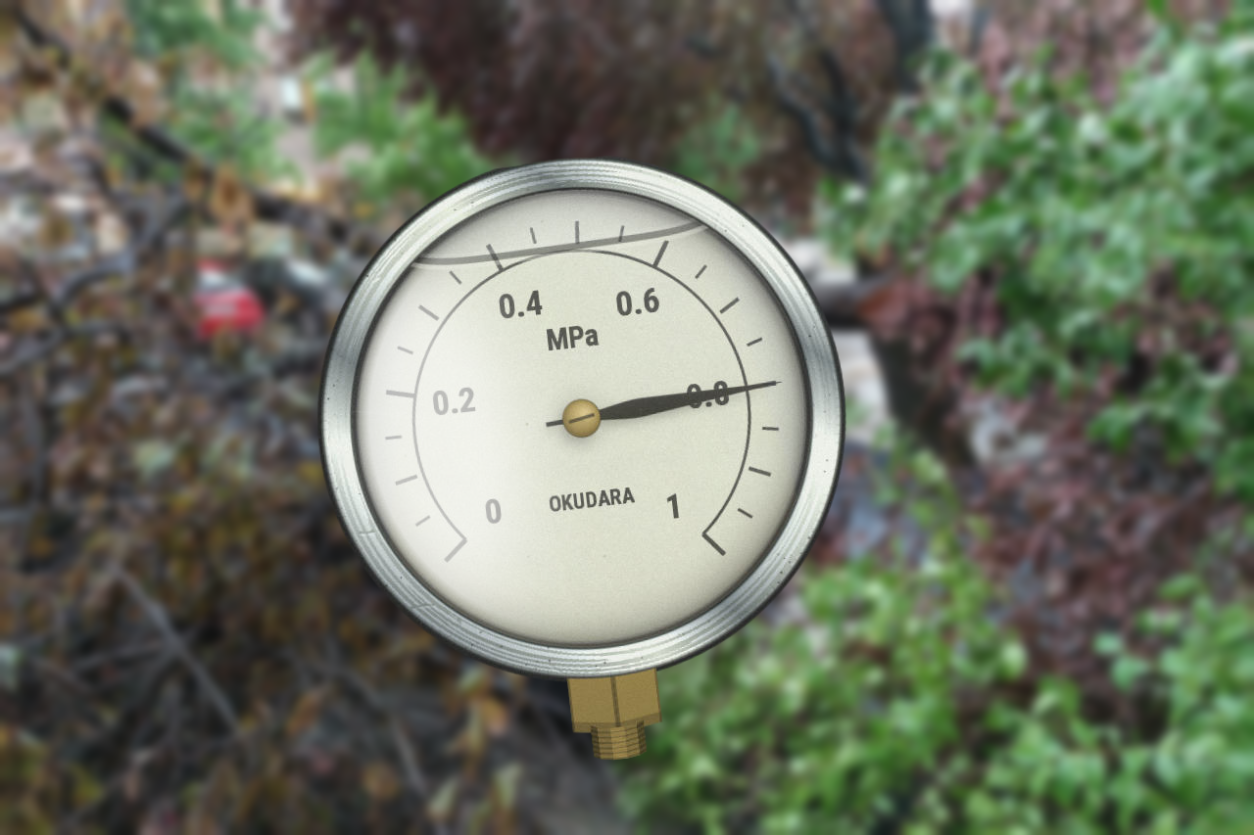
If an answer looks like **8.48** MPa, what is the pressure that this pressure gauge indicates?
**0.8** MPa
